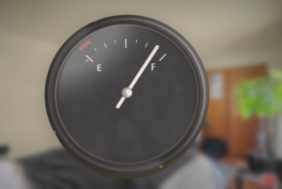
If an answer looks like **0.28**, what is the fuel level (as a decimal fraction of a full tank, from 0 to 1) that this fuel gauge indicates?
**0.875**
